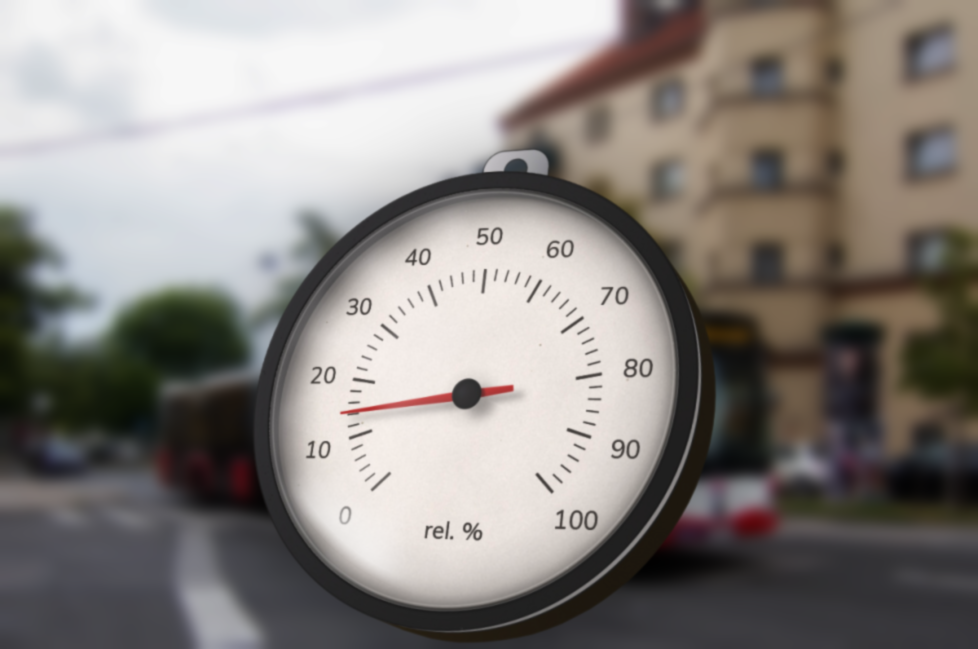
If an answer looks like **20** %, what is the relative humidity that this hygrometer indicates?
**14** %
